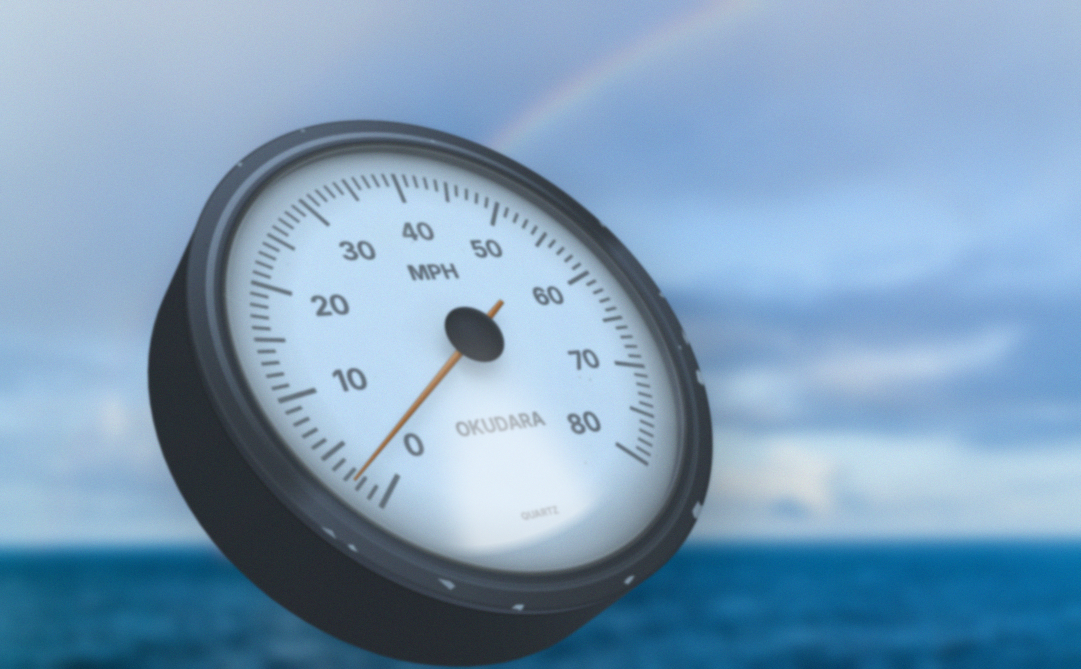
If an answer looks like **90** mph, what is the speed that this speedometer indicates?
**2.5** mph
